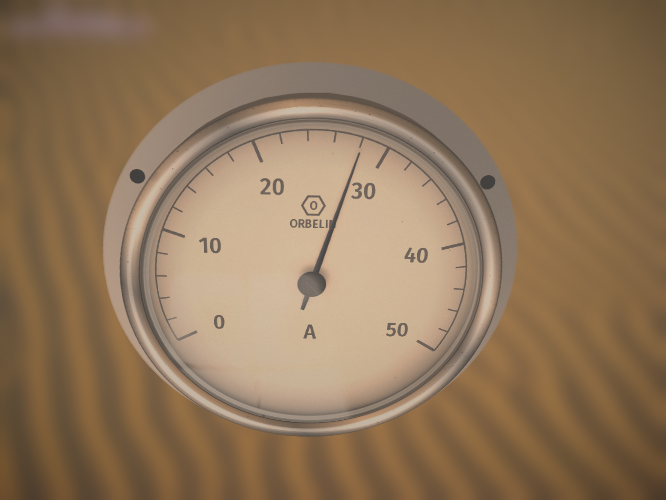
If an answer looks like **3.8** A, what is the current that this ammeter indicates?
**28** A
